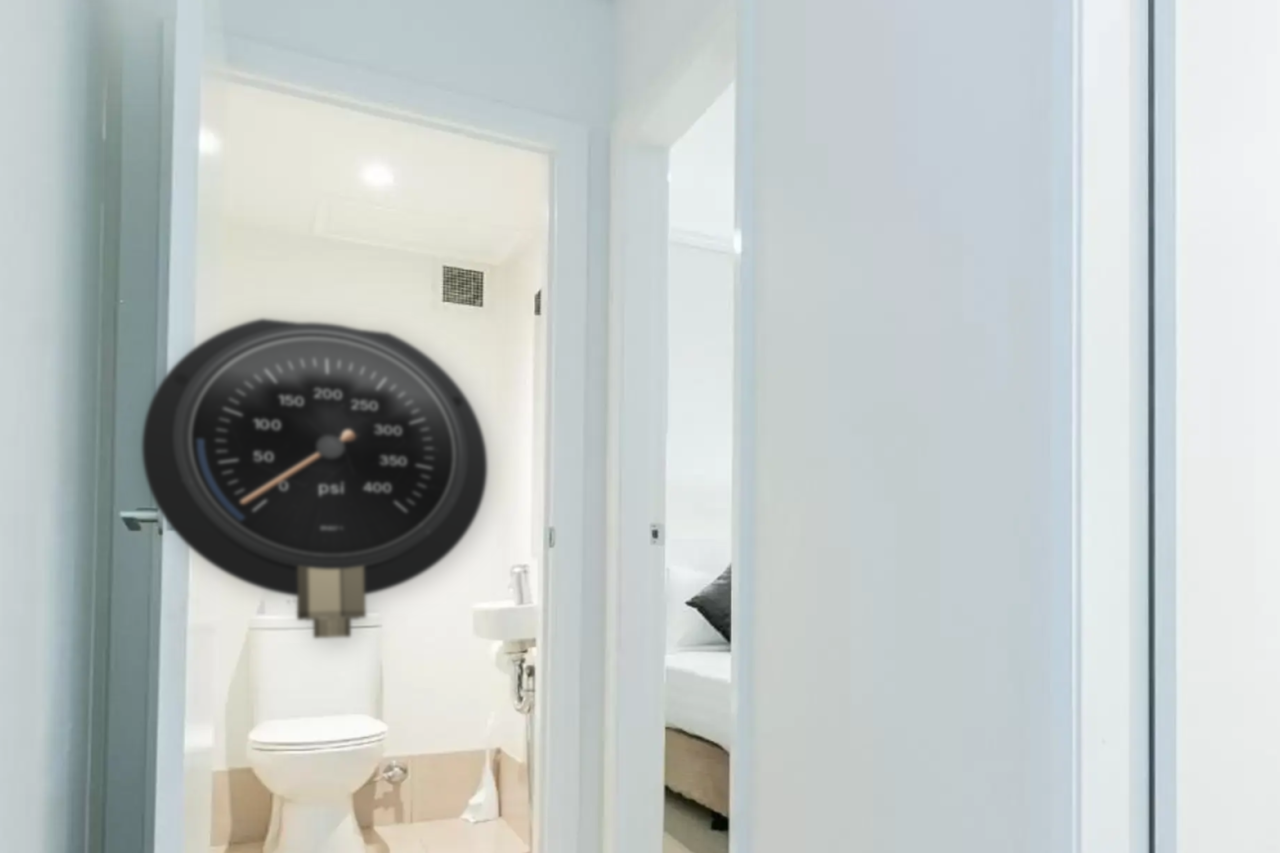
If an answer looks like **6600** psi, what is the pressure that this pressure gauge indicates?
**10** psi
